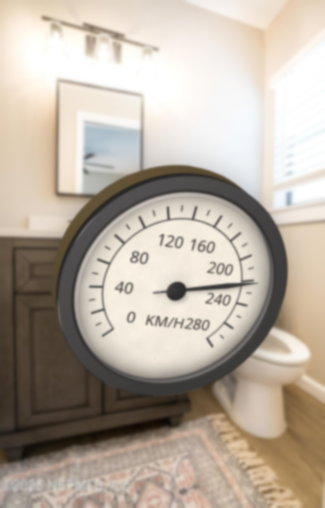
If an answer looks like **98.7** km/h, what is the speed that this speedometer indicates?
**220** km/h
